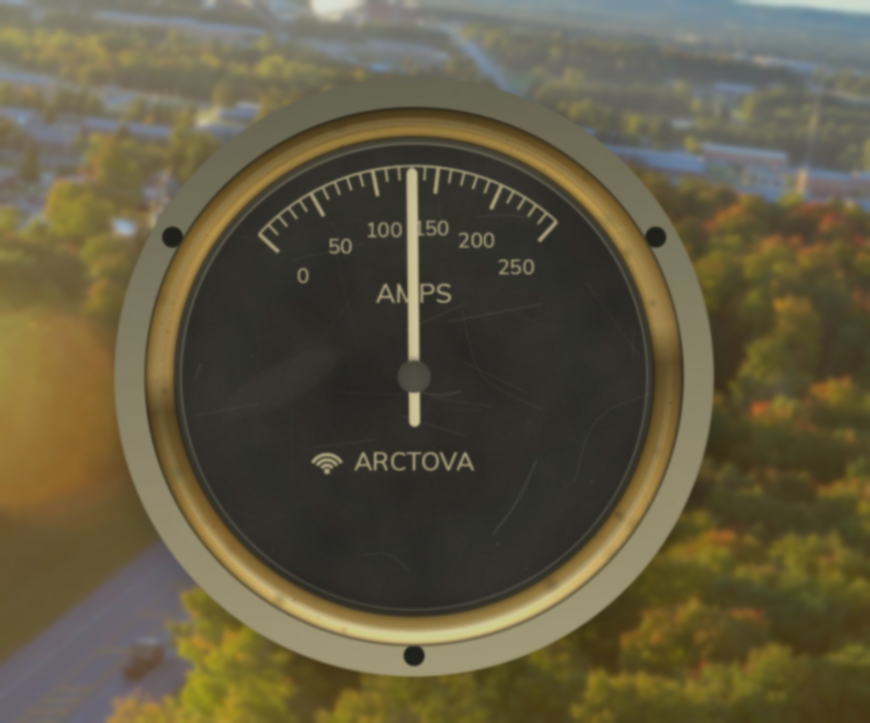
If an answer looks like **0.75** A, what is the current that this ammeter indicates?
**130** A
